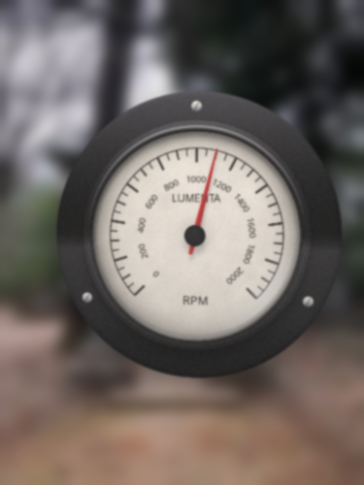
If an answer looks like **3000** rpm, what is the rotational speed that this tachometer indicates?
**1100** rpm
